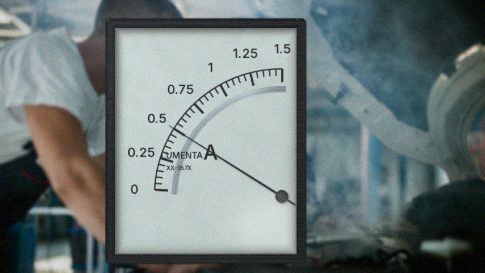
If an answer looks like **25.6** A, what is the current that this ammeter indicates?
**0.5** A
